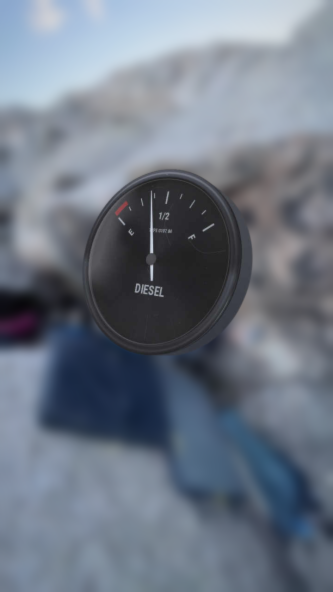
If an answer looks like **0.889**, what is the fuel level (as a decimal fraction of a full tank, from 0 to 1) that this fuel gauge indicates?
**0.375**
